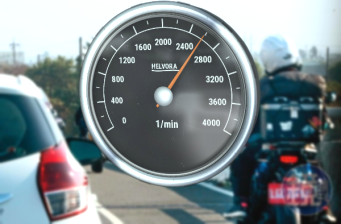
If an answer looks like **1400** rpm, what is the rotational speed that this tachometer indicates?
**2600** rpm
